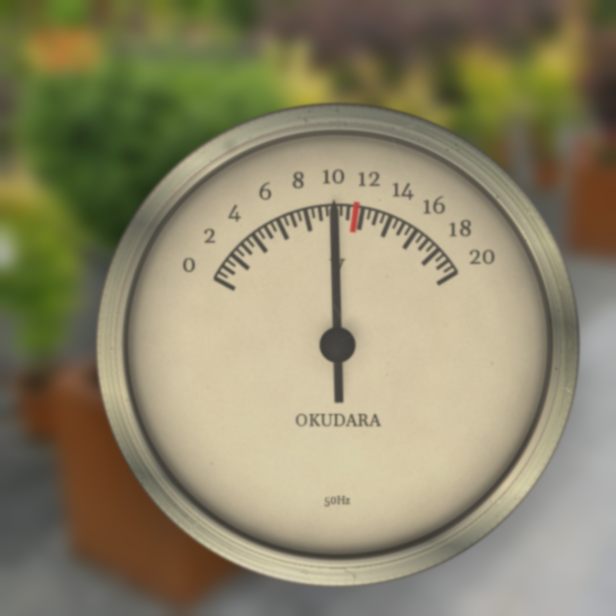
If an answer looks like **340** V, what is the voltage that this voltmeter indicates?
**10** V
